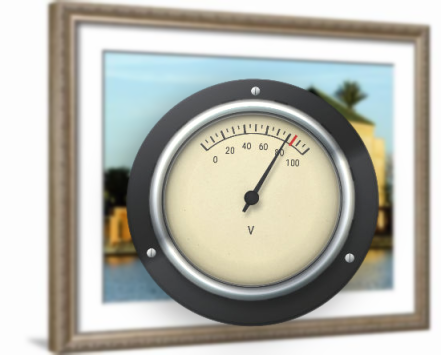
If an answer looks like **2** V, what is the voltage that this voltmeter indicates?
**80** V
